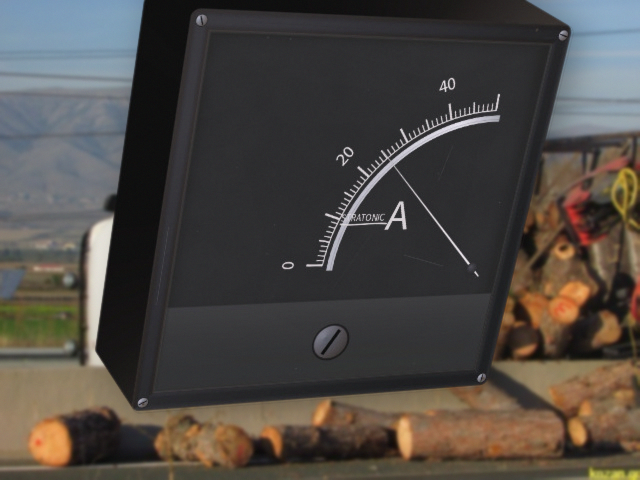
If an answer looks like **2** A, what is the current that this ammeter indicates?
**25** A
